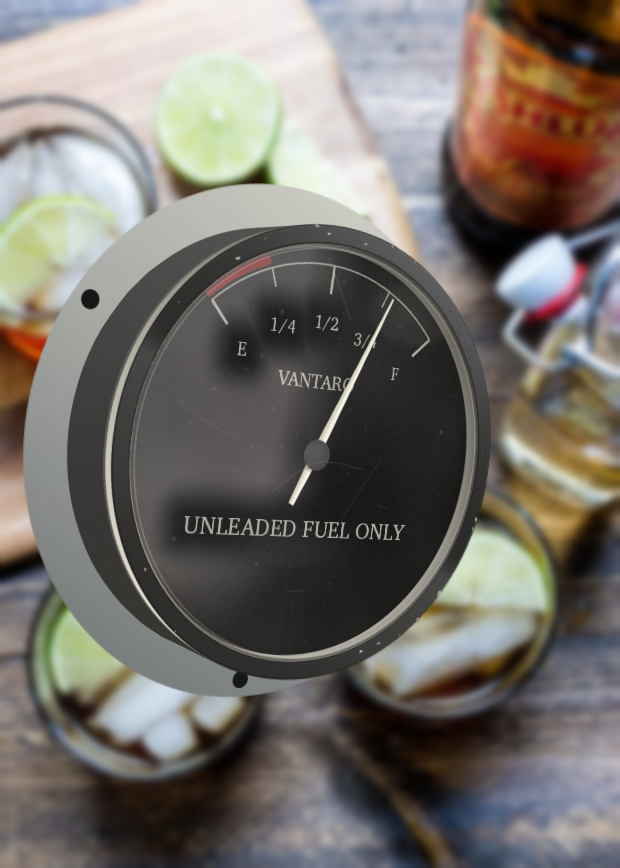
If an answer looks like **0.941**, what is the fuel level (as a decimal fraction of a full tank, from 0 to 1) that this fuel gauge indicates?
**0.75**
